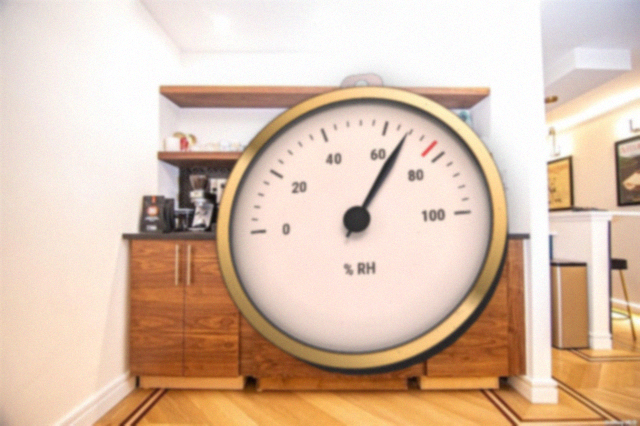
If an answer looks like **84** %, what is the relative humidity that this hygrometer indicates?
**68** %
